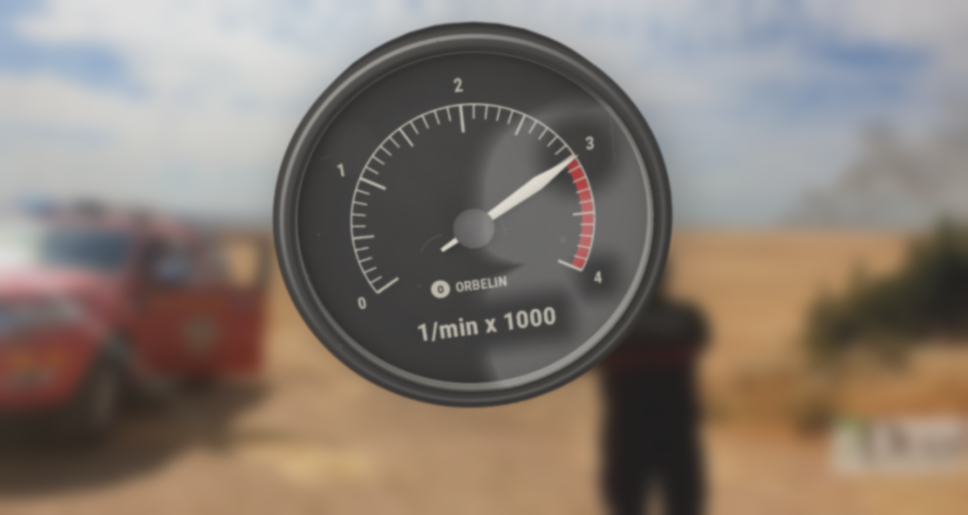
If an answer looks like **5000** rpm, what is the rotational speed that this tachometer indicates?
**3000** rpm
